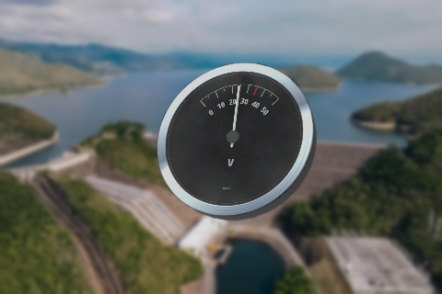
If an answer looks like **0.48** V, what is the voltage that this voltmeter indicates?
**25** V
